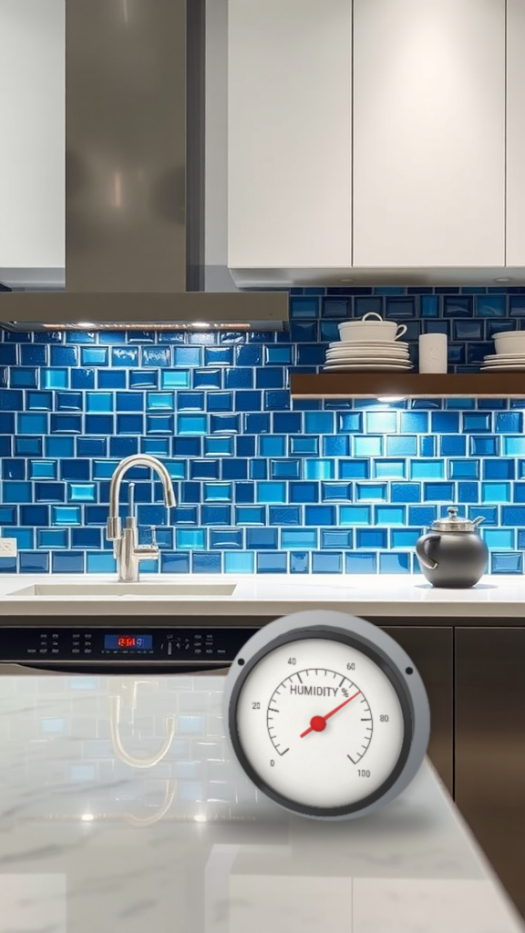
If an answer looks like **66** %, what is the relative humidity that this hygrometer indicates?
**68** %
